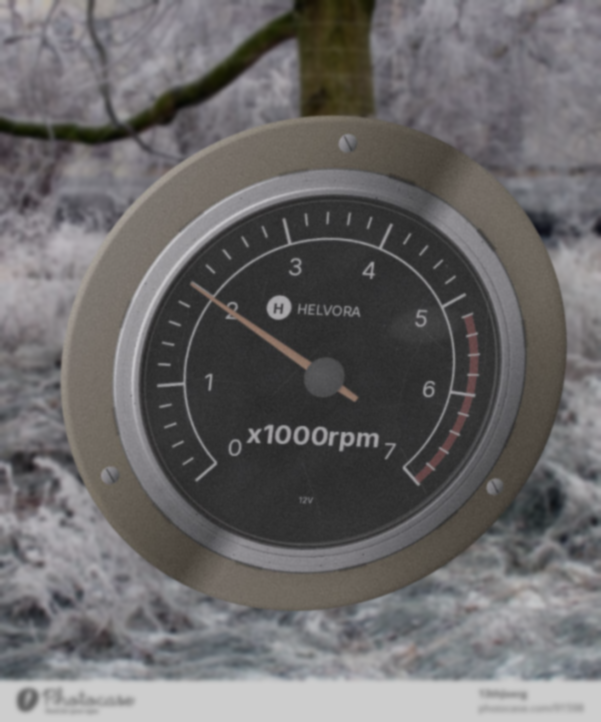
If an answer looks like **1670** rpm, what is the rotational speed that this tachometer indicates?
**2000** rpm
